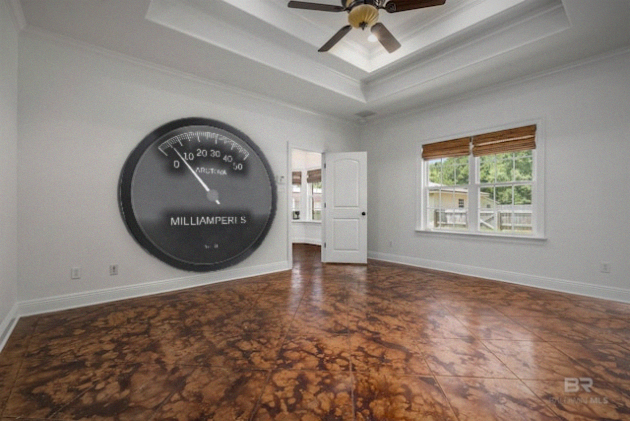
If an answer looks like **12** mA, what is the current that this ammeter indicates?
**5** mA
